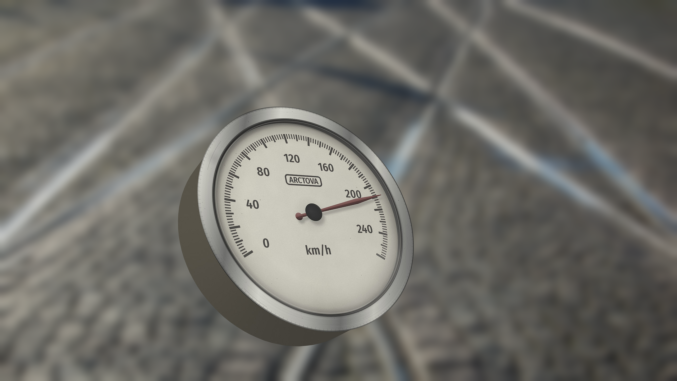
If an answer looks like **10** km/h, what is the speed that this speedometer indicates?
**210** km/h
